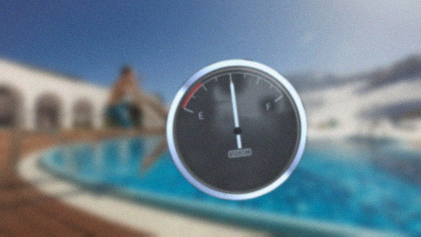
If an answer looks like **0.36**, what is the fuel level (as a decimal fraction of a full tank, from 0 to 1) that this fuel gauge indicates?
**0.5**
